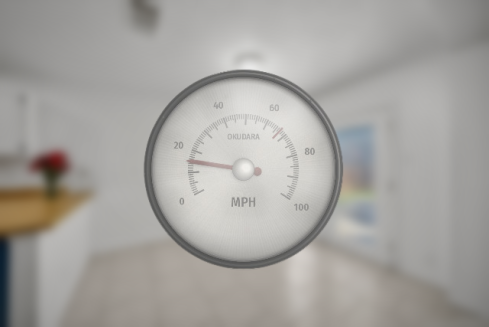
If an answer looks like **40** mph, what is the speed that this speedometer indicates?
**15** mph
